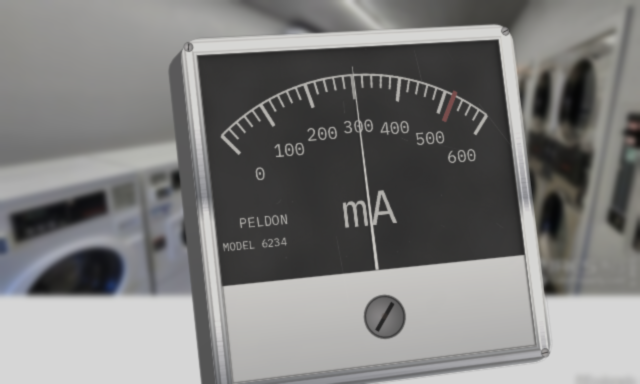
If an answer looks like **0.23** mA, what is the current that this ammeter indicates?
**300** mA
